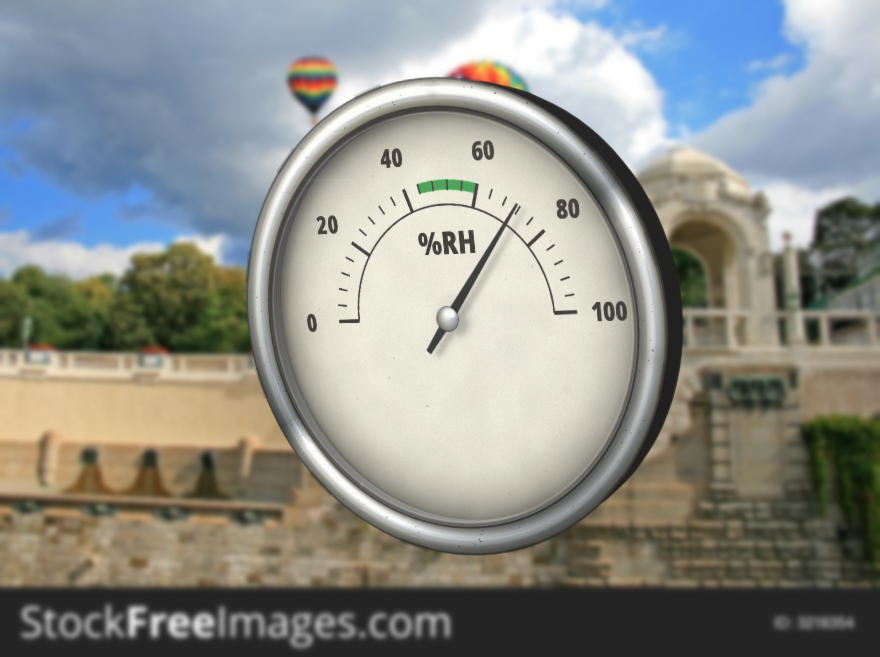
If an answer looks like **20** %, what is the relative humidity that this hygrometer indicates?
**72** %
